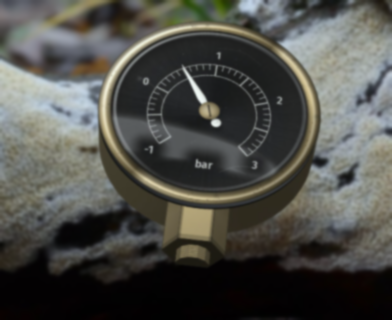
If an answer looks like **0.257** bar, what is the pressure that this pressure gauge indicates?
**0.5** bar
